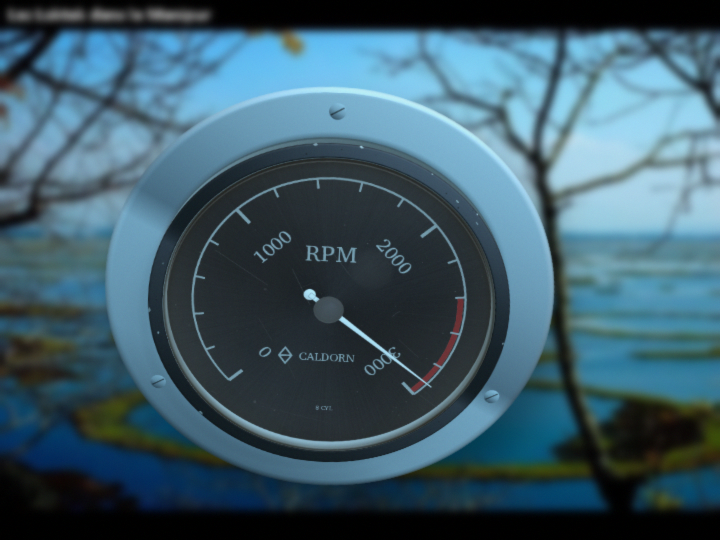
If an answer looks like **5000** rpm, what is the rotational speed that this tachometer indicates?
**2900** rpm
